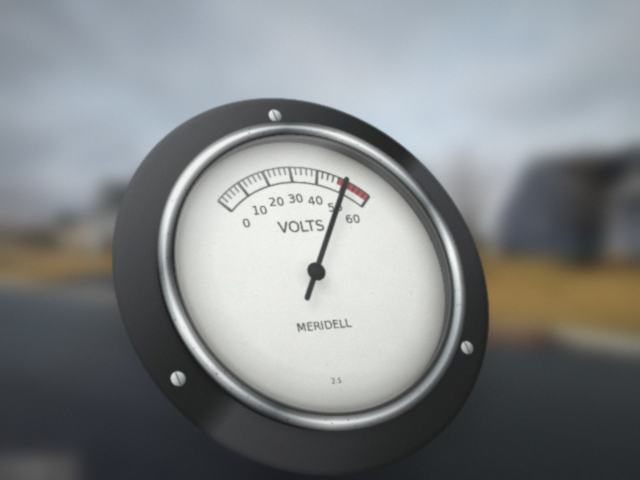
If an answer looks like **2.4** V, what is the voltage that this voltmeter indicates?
**50** V
